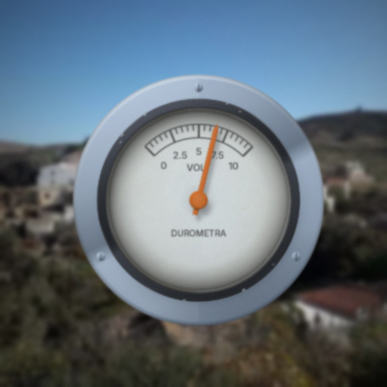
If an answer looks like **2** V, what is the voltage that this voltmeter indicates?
**6.5** V
